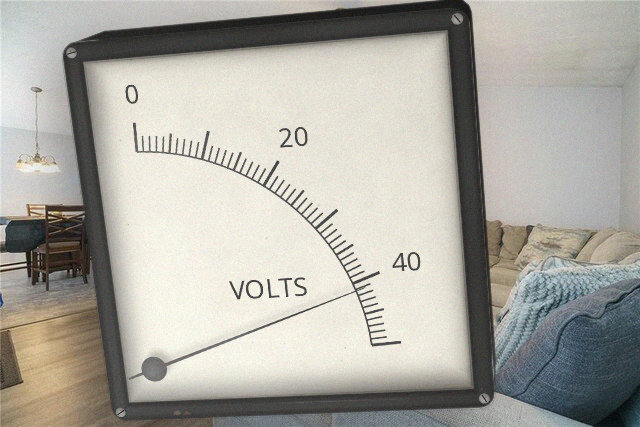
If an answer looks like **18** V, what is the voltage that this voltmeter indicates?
**41** V
